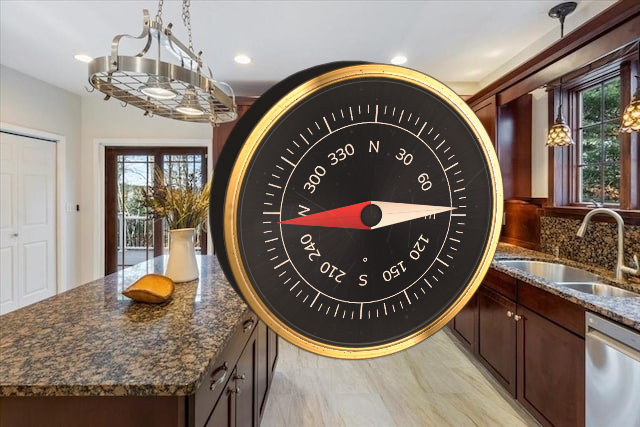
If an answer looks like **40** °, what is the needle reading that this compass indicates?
**265** °
